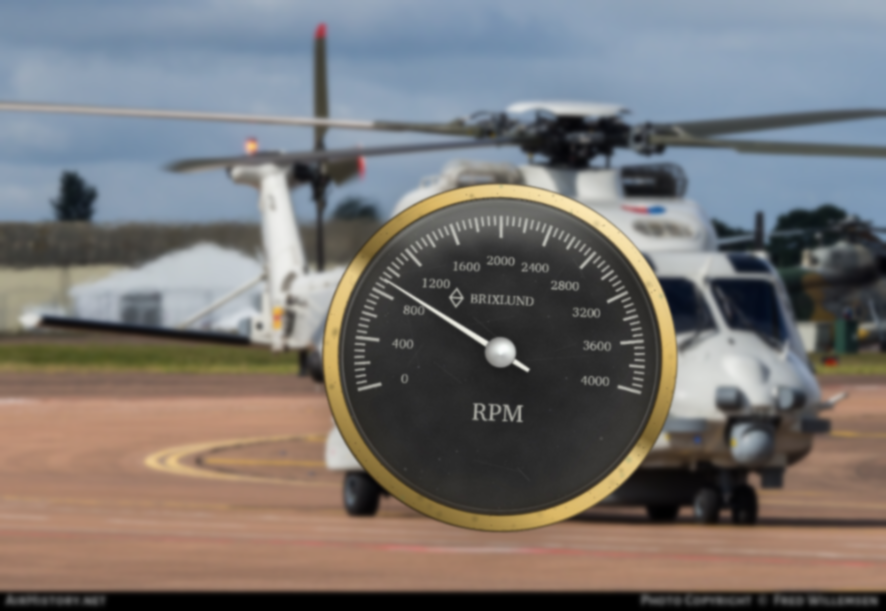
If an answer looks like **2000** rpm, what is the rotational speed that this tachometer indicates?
**900** rpm
